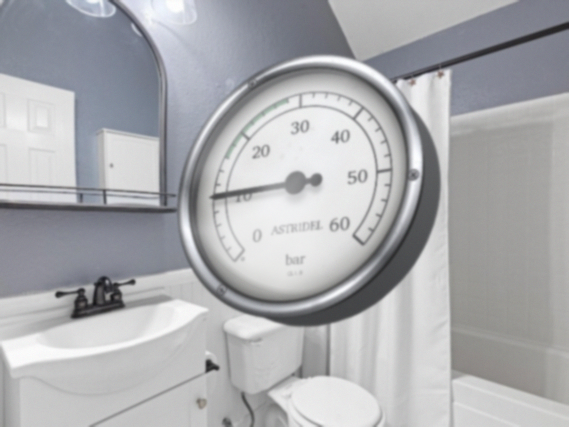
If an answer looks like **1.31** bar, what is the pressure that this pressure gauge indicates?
**10** bar
